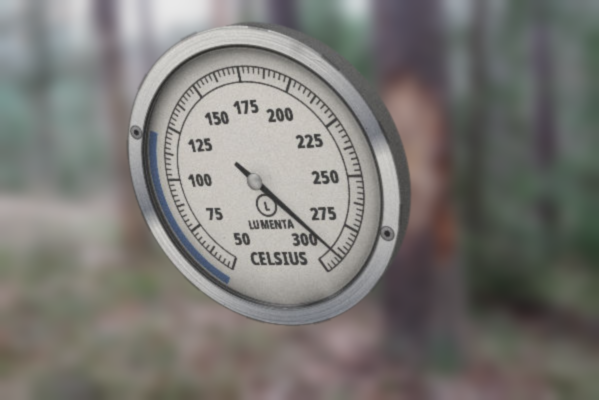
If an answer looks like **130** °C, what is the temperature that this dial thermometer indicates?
**287.5** °C
